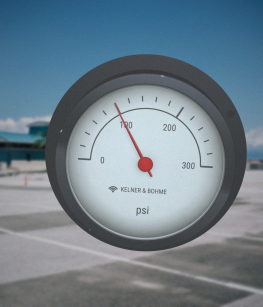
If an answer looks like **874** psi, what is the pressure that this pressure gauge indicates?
**100** psi
